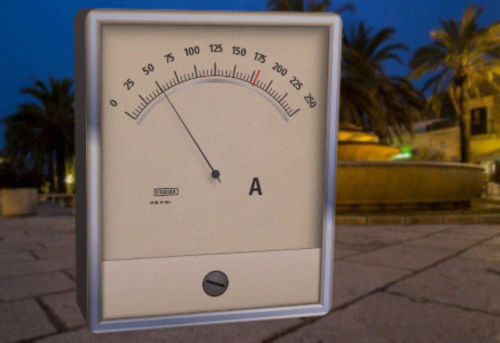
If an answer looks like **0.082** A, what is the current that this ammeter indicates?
**50** A
